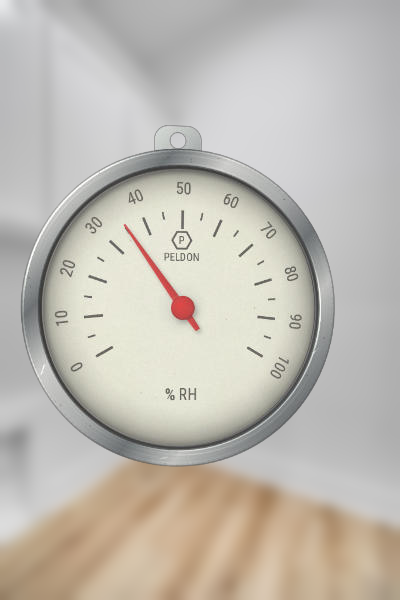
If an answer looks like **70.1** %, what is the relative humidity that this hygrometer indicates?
**35** %
